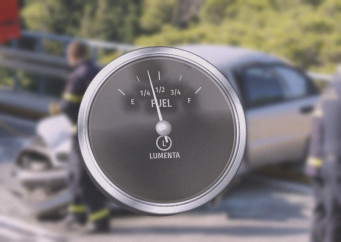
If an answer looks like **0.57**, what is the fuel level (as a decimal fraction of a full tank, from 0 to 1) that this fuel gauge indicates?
**0.375**
